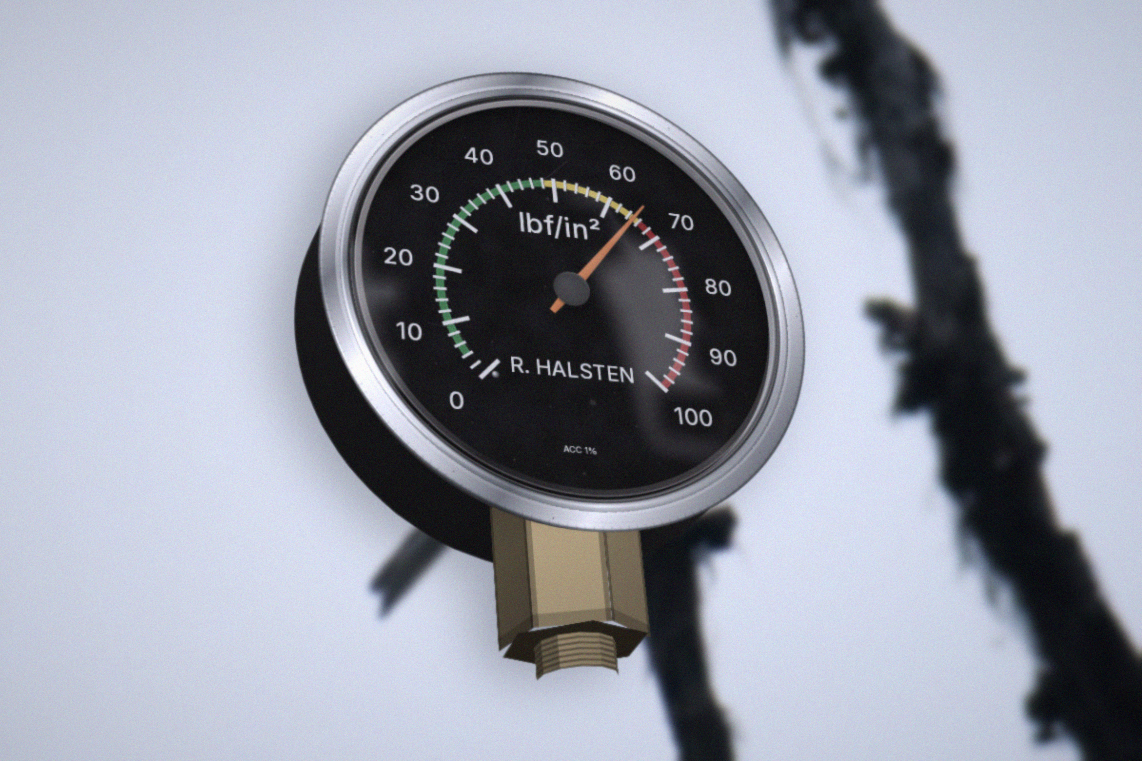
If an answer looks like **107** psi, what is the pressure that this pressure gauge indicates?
**65** psi
